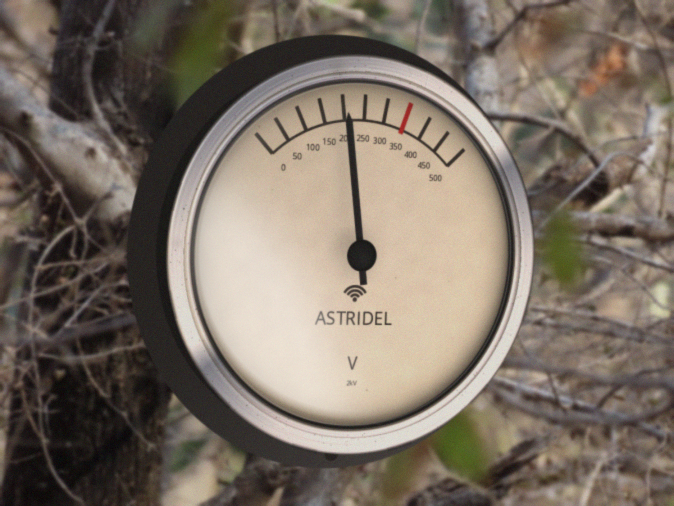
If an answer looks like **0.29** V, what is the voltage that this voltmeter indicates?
**200** V
